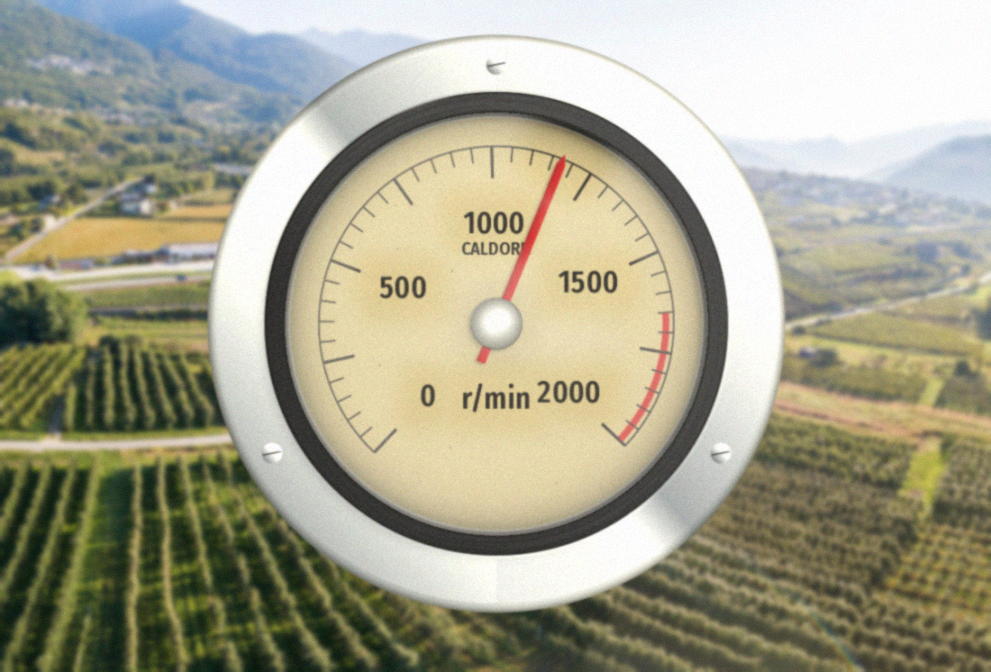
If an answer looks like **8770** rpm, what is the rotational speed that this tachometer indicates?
**1175** rpm
